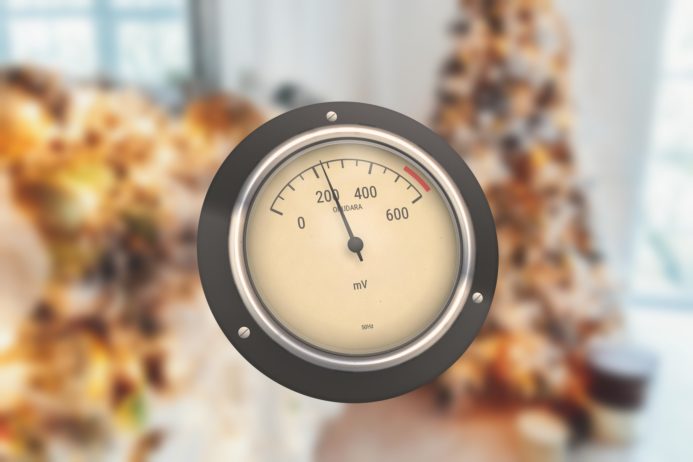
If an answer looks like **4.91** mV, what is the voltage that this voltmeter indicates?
**225** mV
